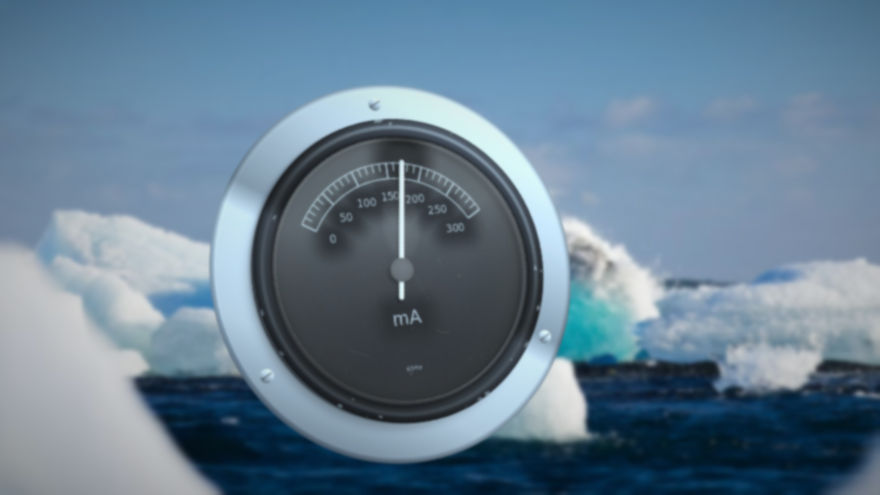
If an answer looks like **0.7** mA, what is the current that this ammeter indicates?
**170** mA
